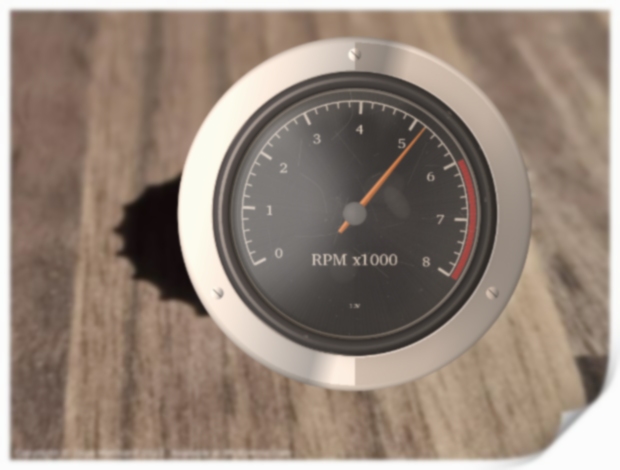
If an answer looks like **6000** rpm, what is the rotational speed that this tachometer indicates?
**5200** rpm
